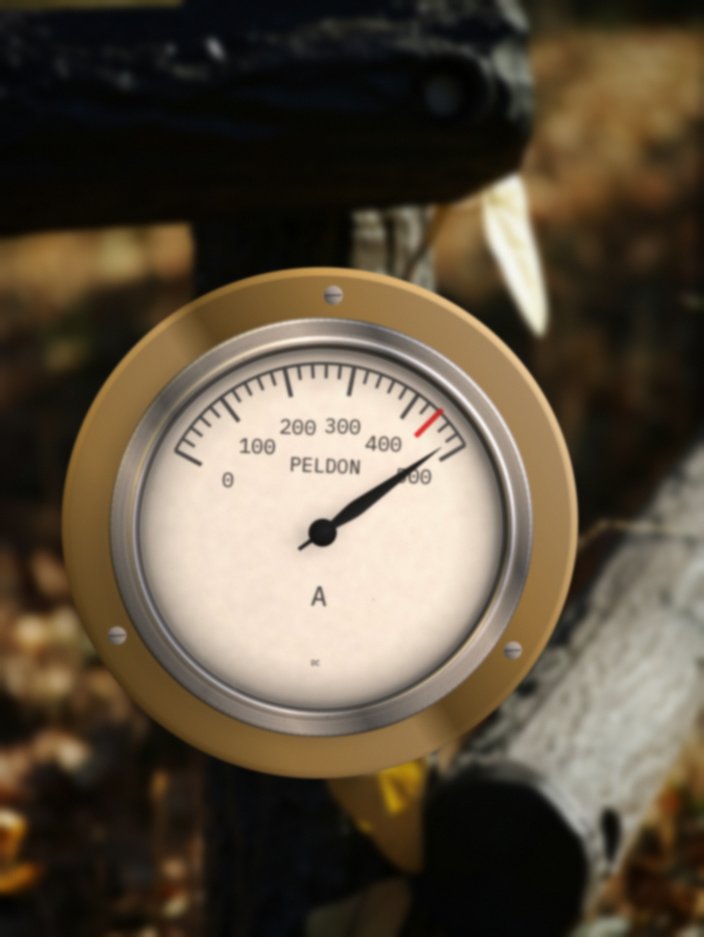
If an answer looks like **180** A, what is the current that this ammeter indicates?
**480** A
